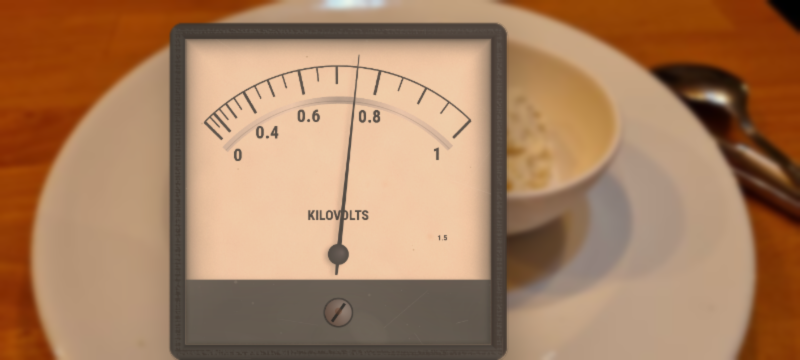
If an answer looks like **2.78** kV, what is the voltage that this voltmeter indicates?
**0.75** kV
